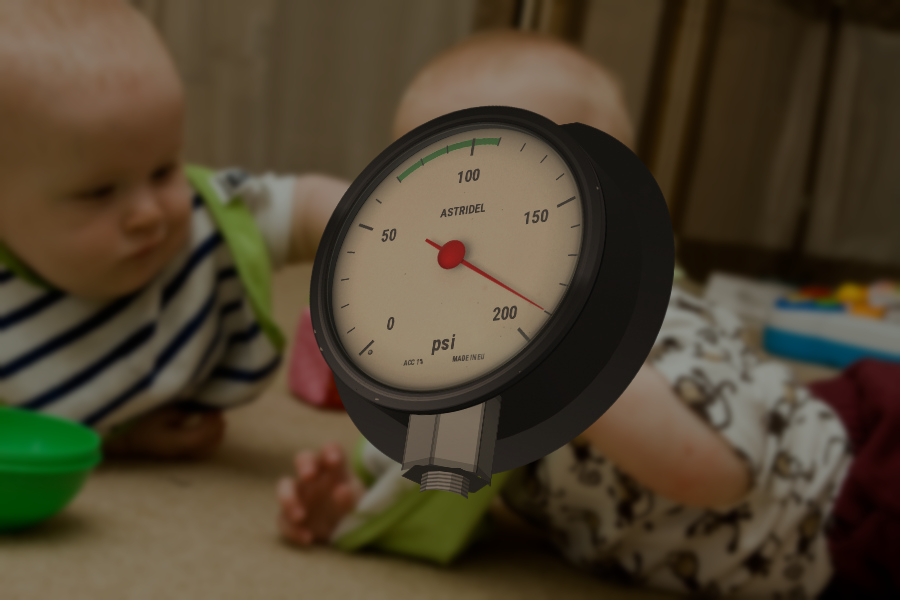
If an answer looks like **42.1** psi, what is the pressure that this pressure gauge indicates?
**190** psi
